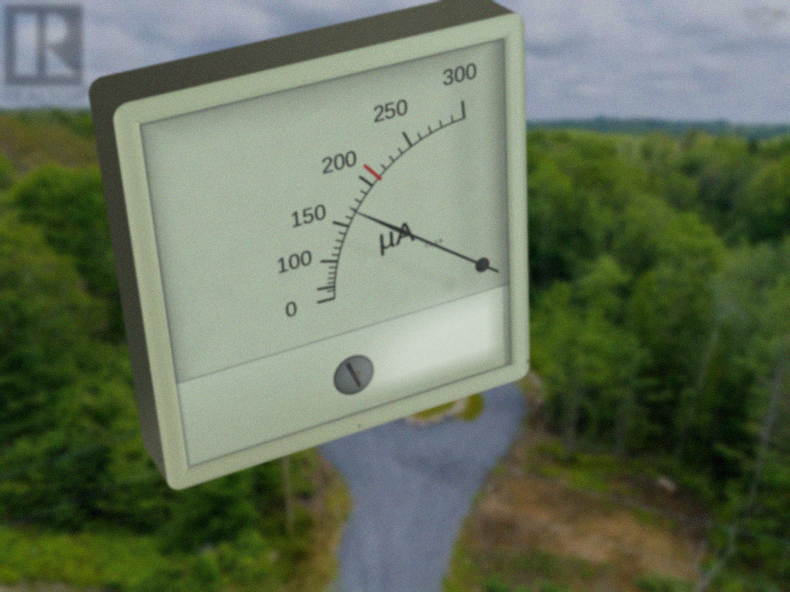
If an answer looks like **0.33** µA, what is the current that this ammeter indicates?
**170** µA
